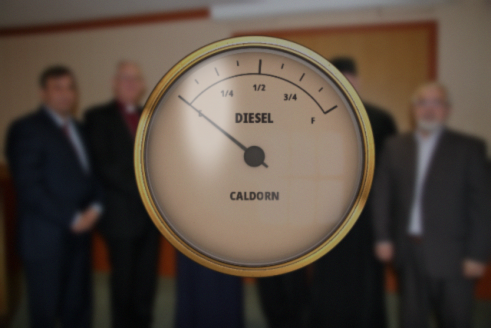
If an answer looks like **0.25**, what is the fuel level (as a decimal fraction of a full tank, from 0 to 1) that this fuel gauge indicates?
**0**
